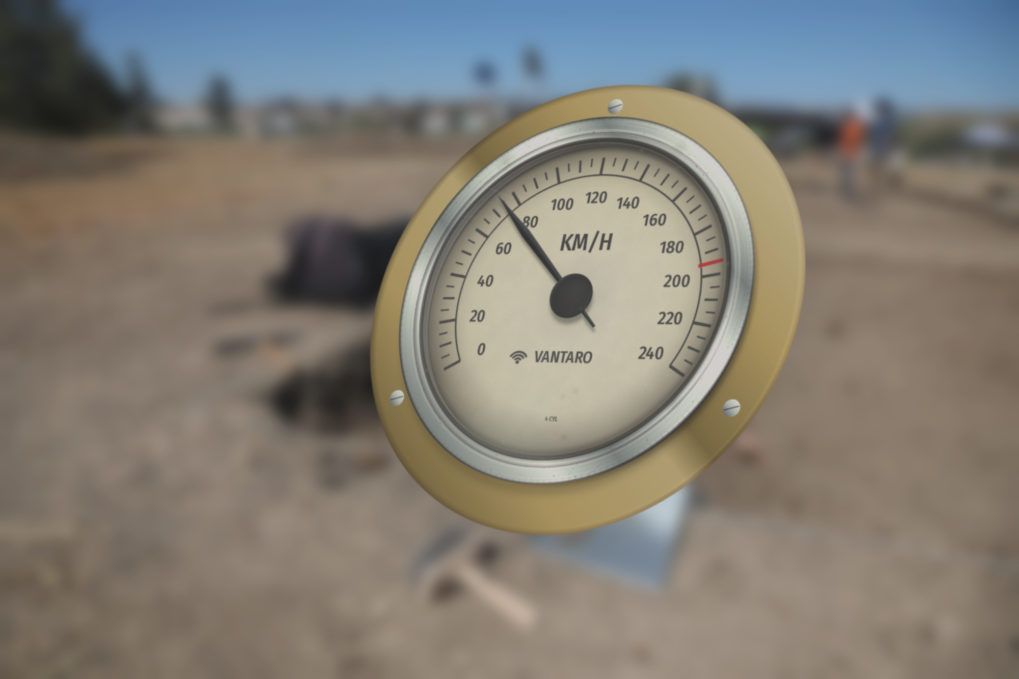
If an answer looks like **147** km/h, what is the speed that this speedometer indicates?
**75** km/h
